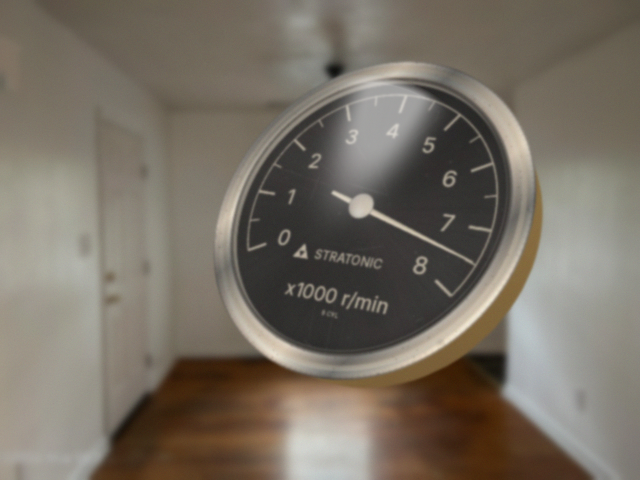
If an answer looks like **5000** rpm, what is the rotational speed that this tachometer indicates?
**7500** rpm
